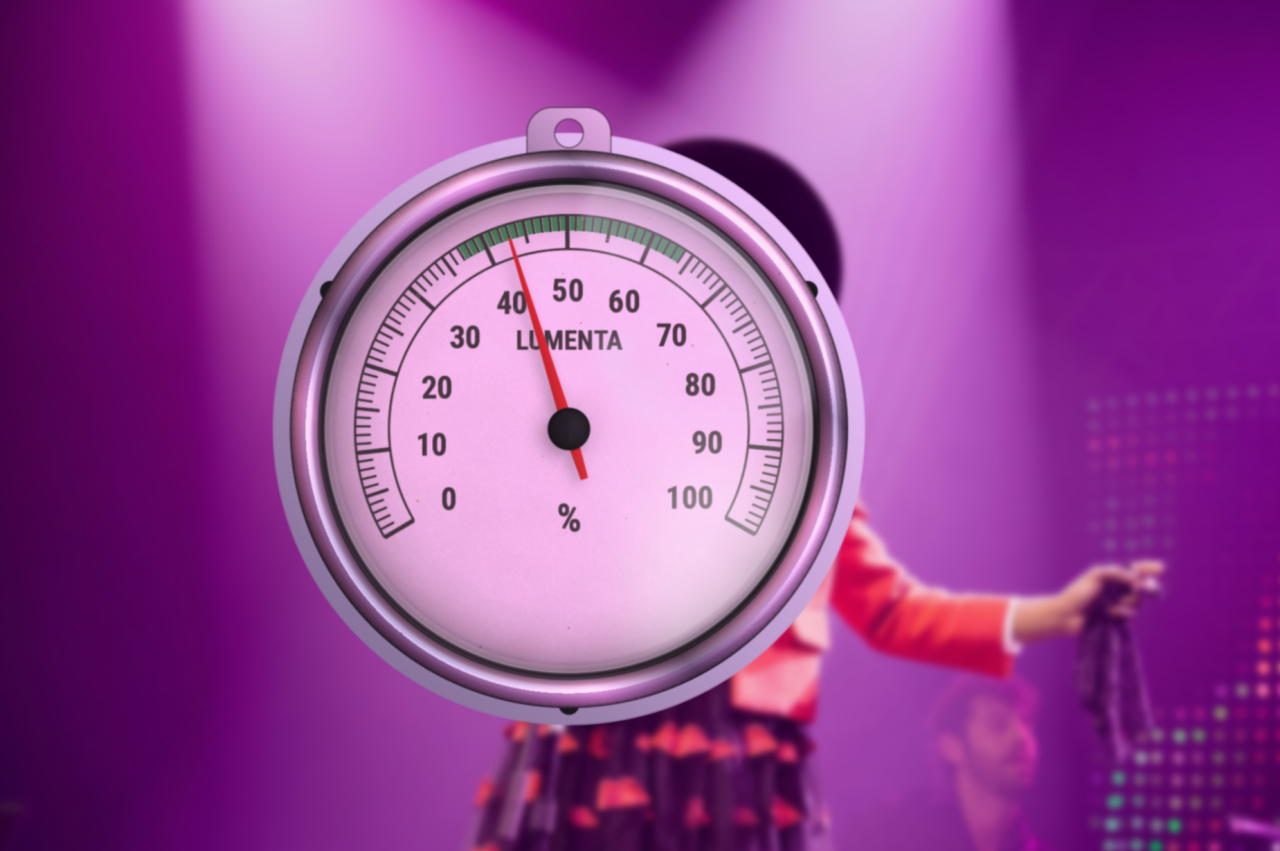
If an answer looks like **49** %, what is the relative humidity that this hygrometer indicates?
**43** %
